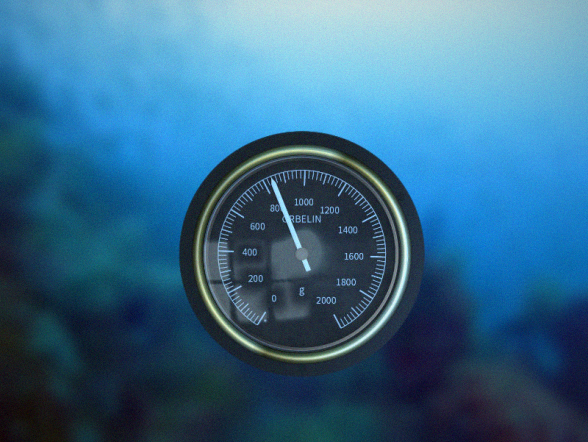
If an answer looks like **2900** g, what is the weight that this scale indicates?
**840** g
